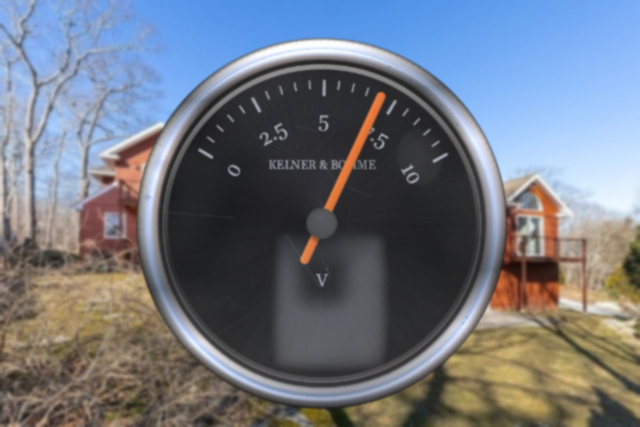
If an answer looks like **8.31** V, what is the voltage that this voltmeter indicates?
**7** V
